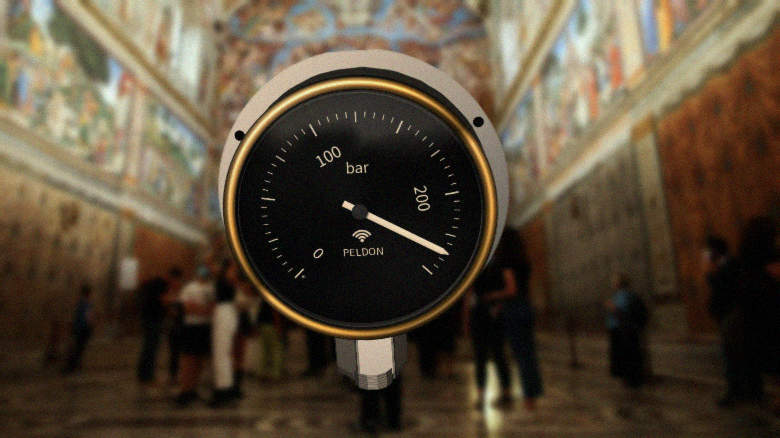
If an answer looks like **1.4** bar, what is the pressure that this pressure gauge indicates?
**235** bar
